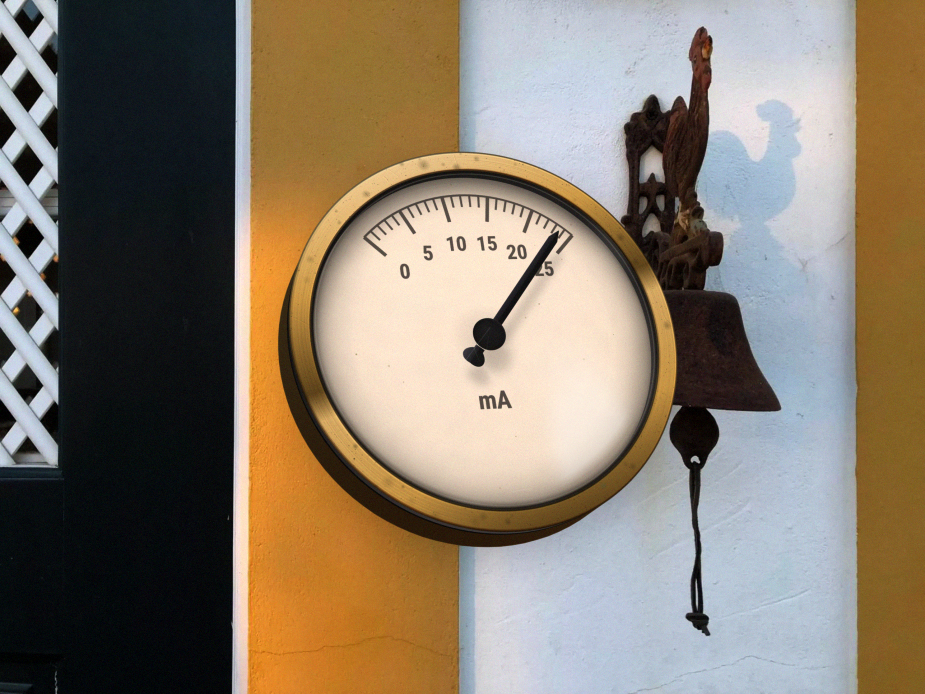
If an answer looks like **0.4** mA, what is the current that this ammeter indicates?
**23.5** mA
